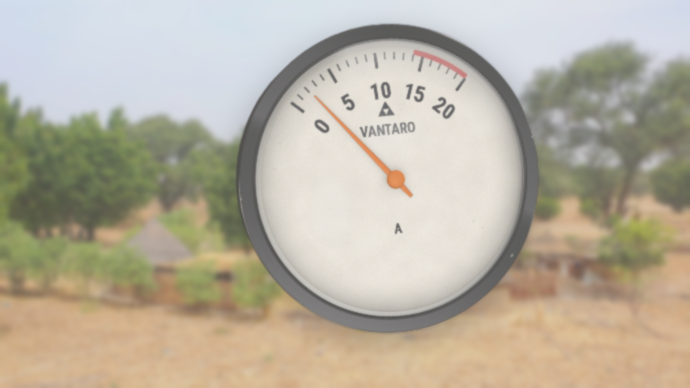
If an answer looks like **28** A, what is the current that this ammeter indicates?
**2** A
